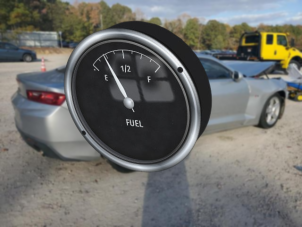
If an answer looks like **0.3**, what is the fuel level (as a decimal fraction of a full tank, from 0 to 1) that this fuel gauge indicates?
**0.25**
